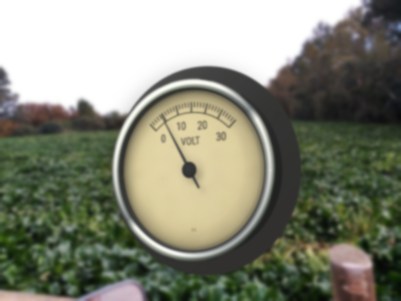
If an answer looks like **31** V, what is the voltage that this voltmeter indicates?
**5** V
